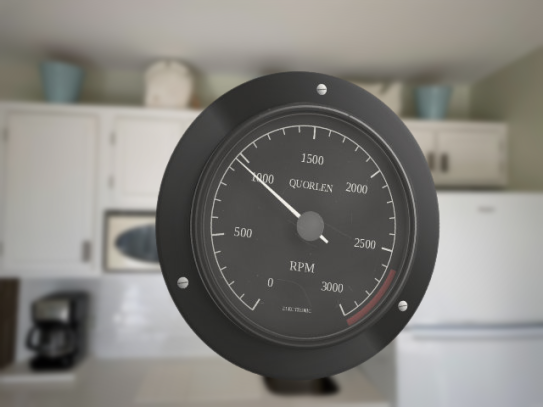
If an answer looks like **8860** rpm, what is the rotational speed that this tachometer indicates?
**950** rpm
